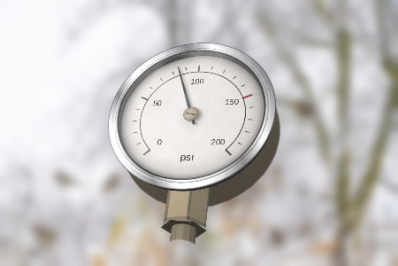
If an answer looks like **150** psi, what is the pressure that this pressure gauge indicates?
**85** psi
